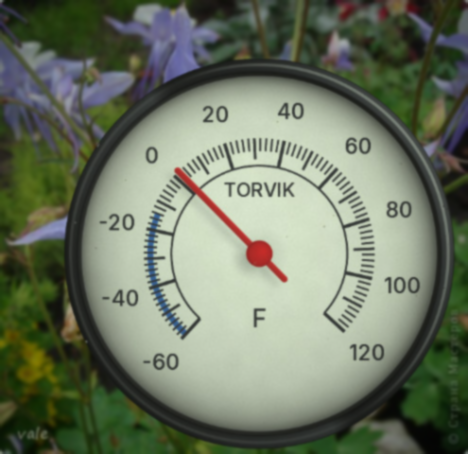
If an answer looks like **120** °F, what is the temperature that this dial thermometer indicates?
**2** °F
